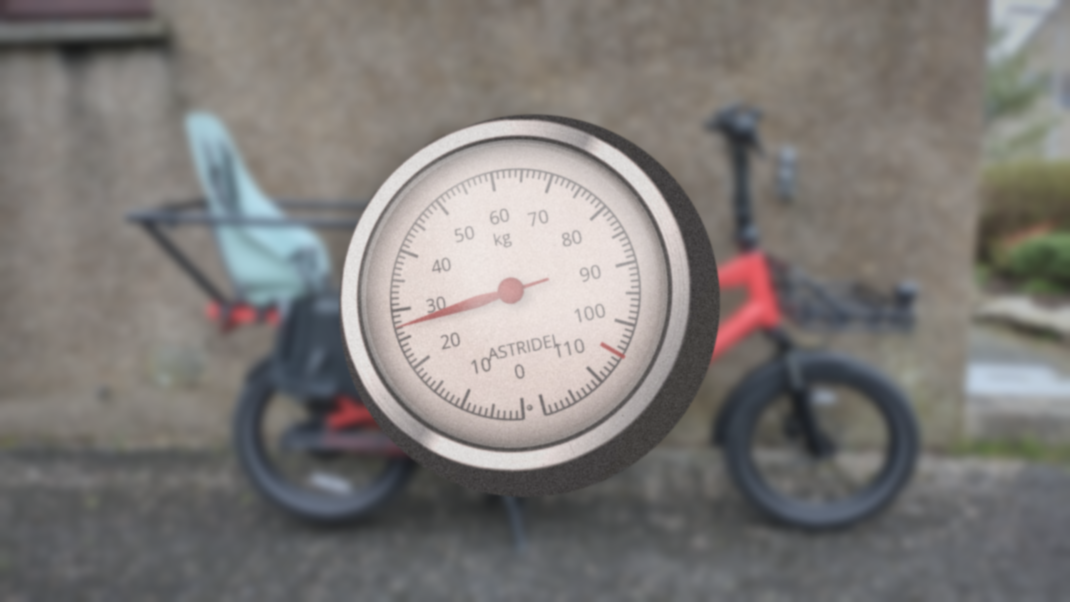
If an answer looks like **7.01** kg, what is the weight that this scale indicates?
**27** kg
